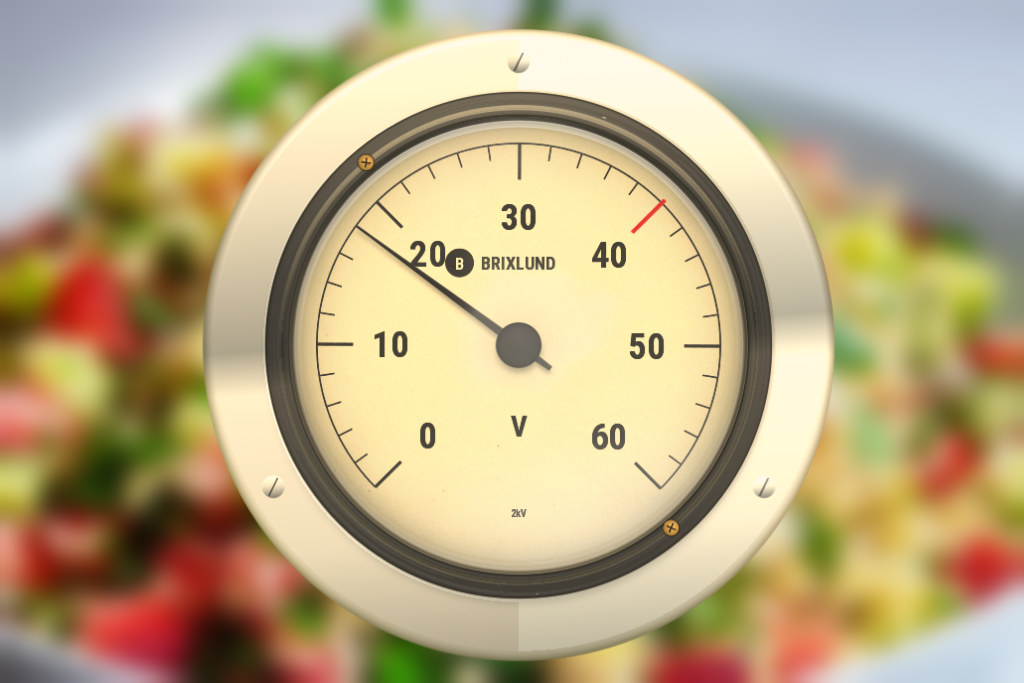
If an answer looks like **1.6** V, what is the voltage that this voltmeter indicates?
**18** V
